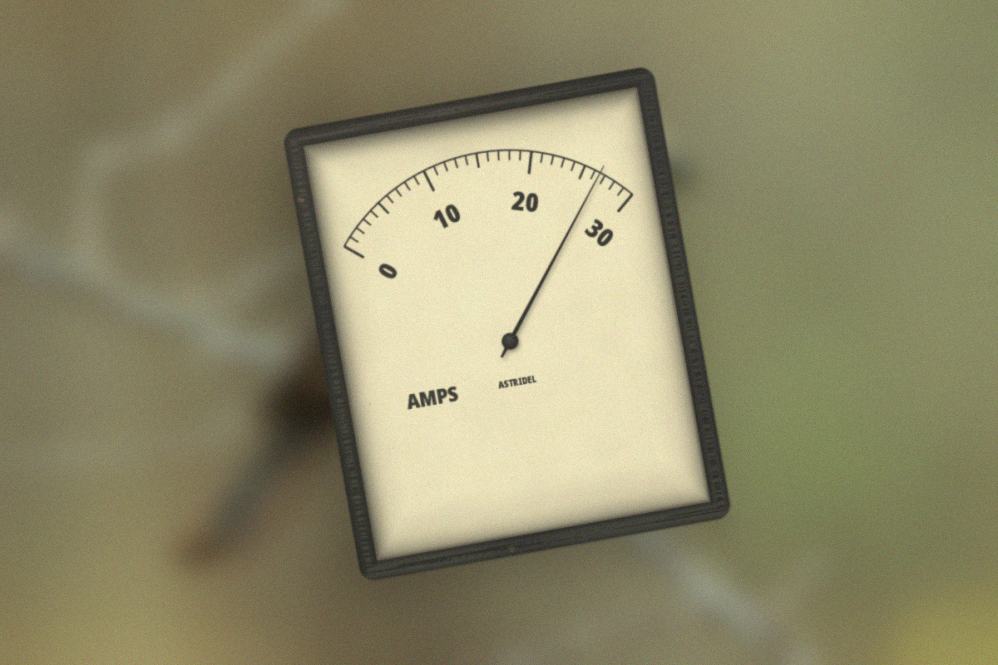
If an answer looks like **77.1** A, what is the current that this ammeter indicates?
**26.5** A
